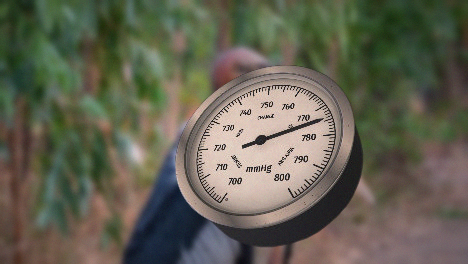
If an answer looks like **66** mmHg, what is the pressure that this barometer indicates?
**775** mmHg
